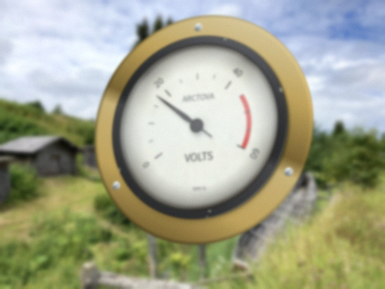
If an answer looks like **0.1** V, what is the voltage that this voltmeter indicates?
**17.5** V
